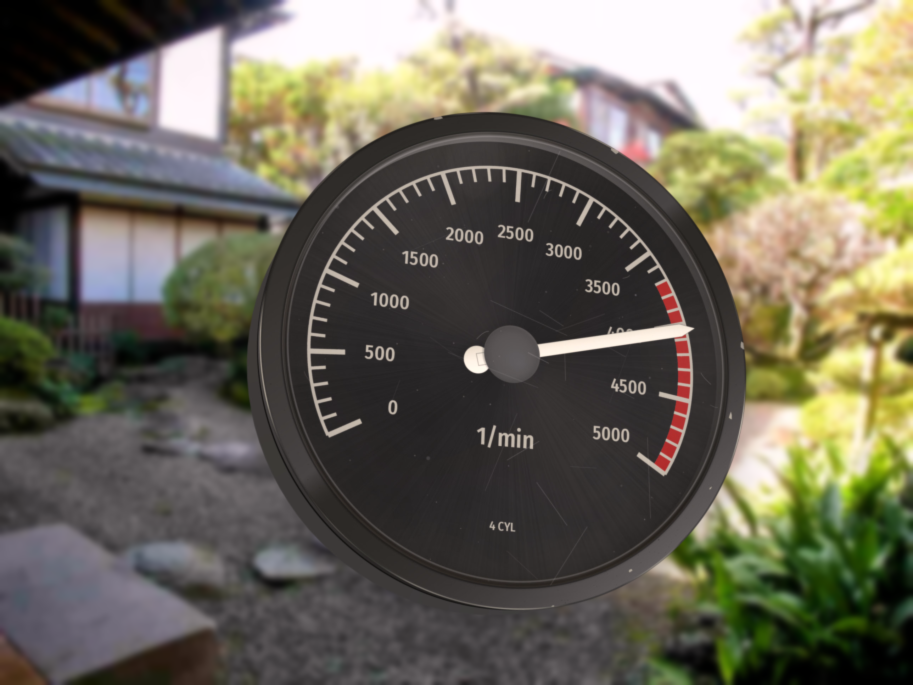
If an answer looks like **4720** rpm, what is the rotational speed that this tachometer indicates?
**4050** rpm
